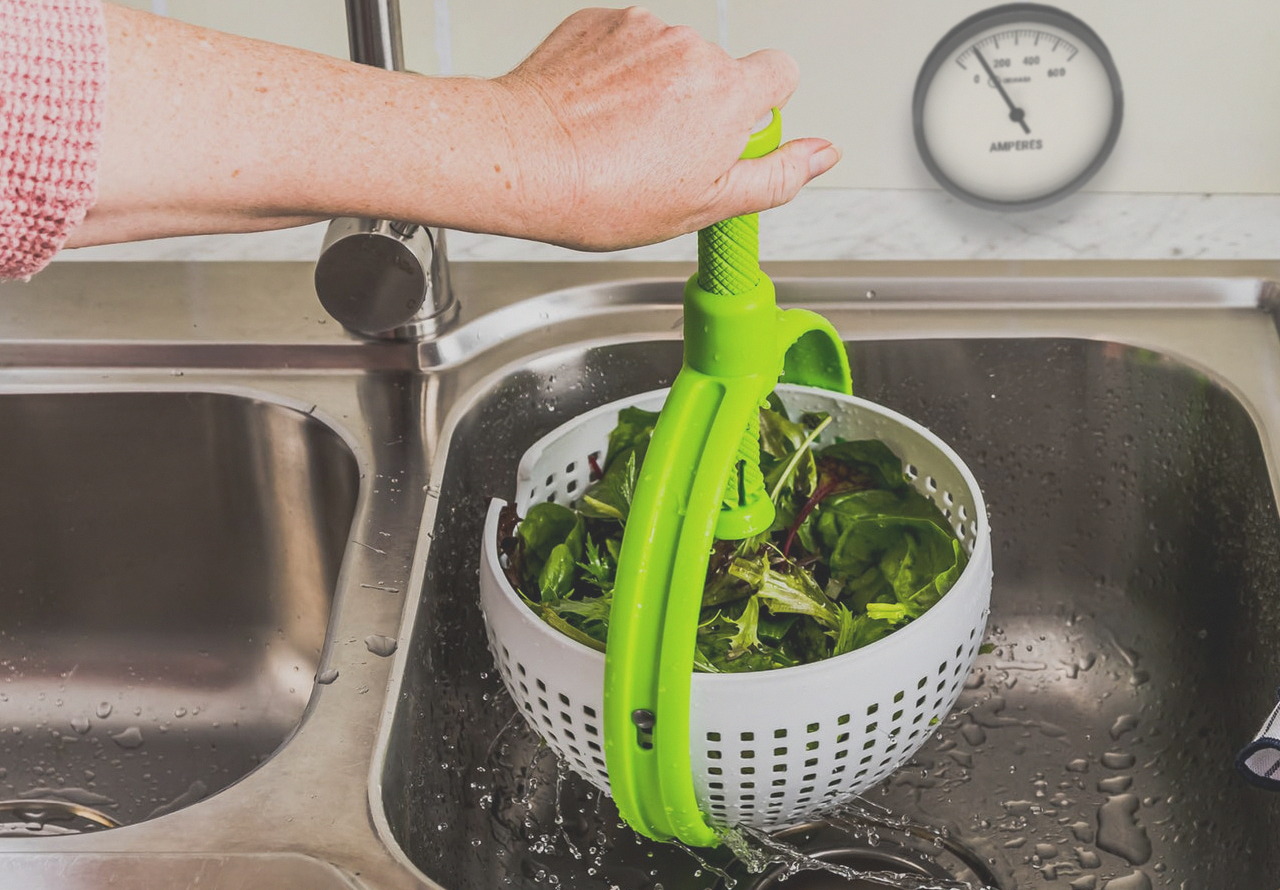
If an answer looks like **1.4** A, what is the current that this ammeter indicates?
**100** A
